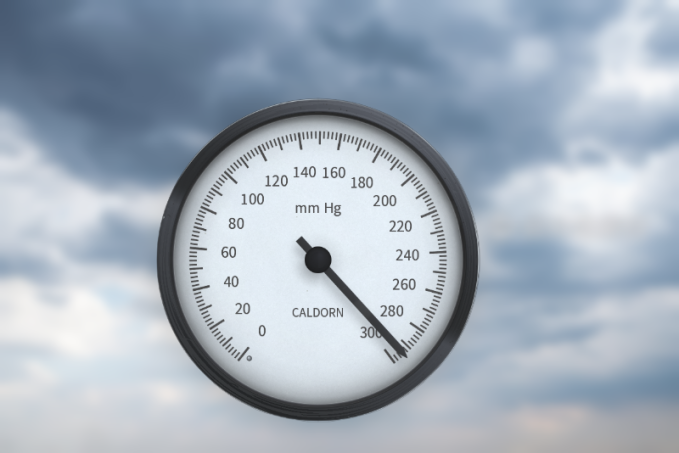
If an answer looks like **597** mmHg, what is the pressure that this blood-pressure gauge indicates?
**294** mmHg
